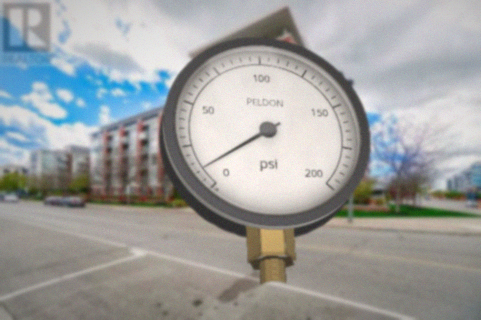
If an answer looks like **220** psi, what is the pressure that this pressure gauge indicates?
**10** psi
